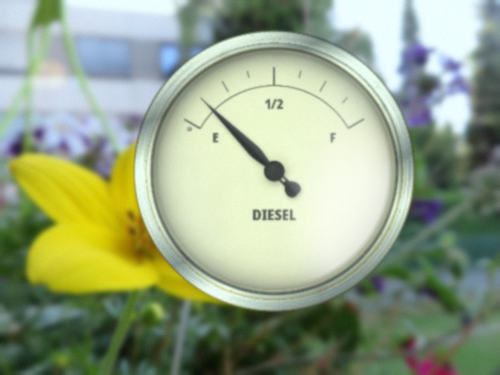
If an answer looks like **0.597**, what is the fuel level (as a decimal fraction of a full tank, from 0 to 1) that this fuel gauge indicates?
**0.125**
